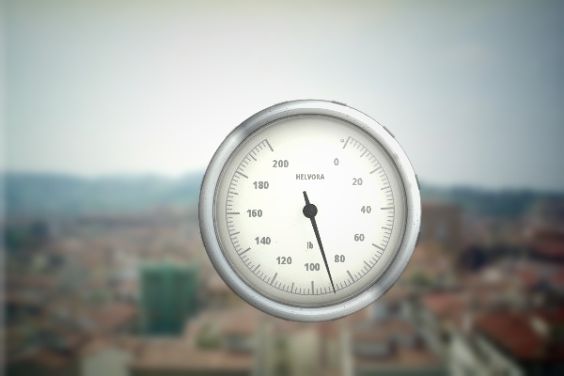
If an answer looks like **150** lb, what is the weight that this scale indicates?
**90** lb
